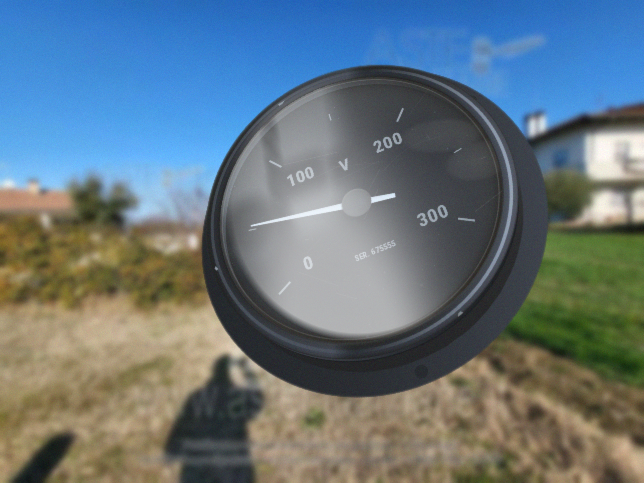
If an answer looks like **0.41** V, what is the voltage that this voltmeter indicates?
**50** V
